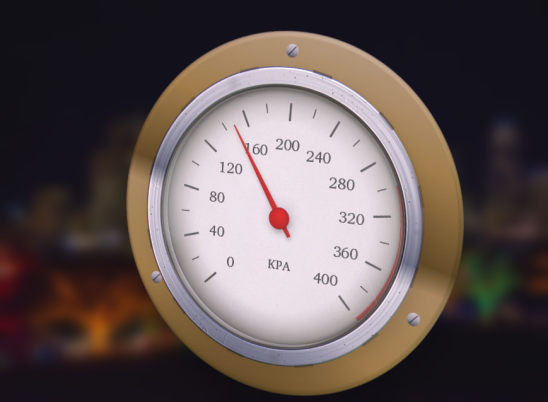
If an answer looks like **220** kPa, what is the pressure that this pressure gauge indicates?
**150** kPa
